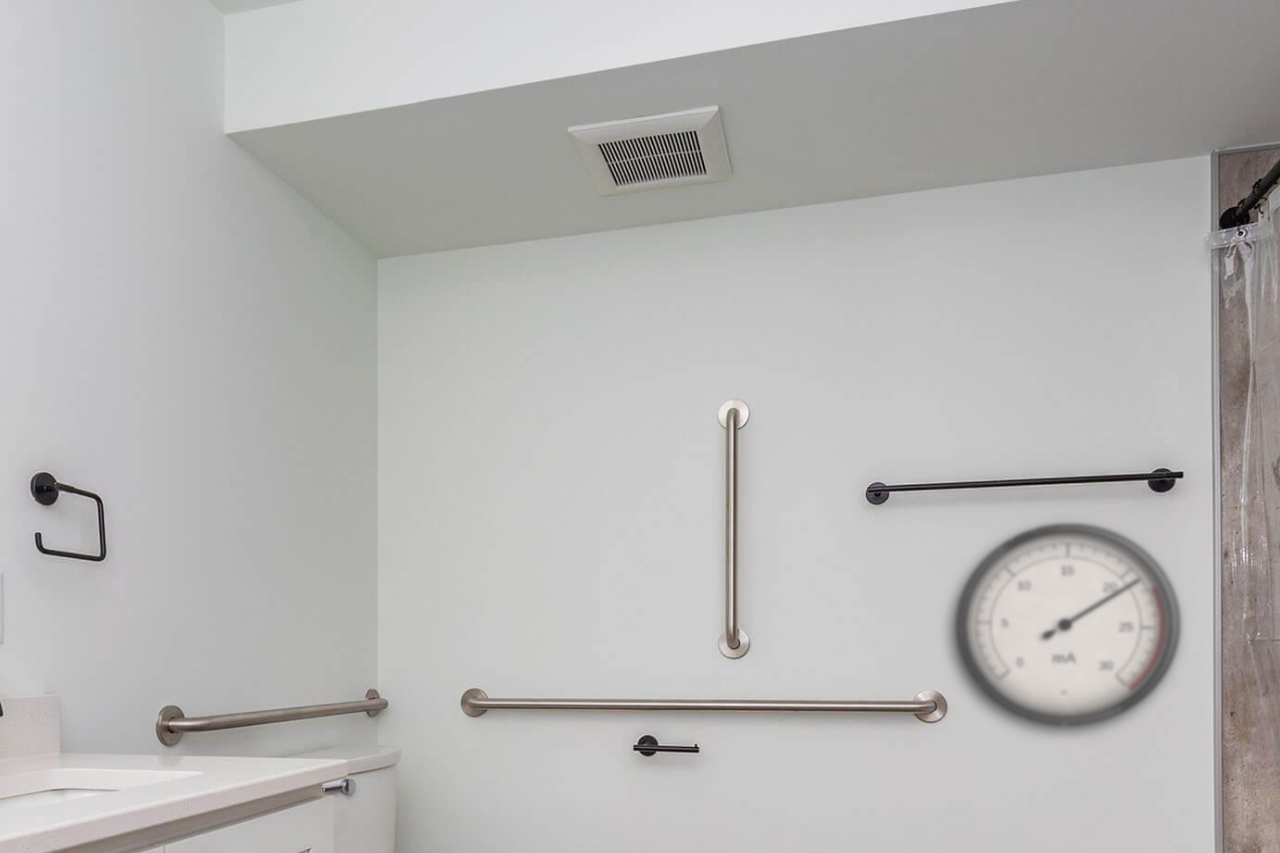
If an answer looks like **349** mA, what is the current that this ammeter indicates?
**21** mA
